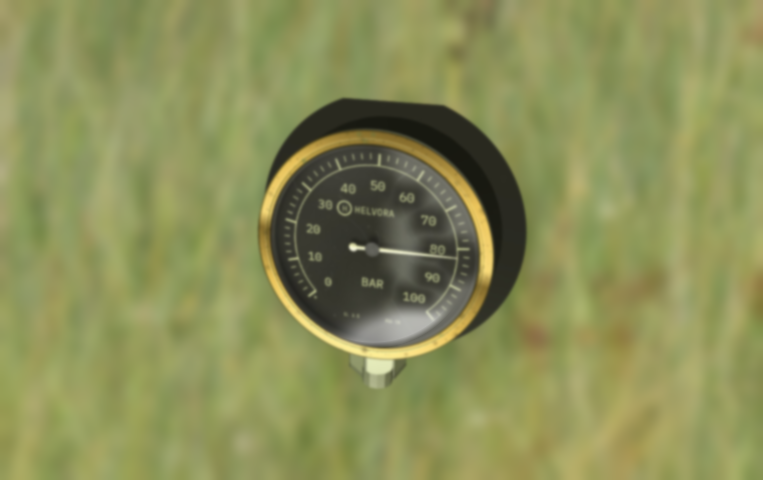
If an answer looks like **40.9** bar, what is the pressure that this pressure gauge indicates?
**82** bar
